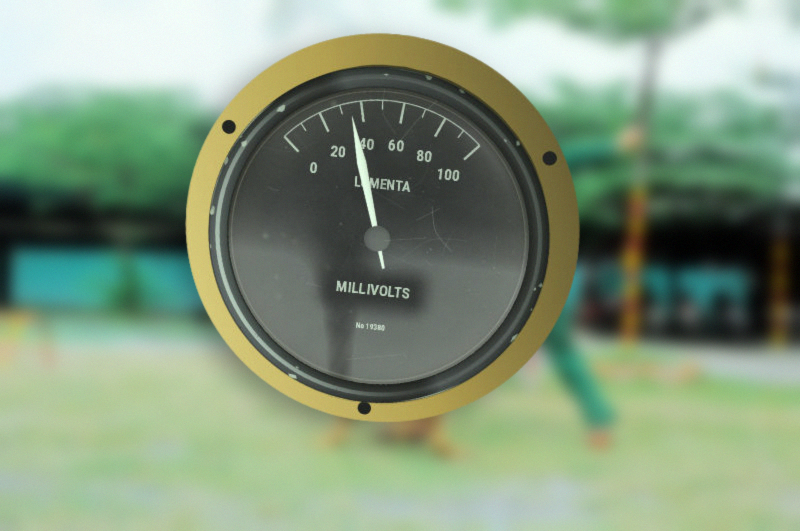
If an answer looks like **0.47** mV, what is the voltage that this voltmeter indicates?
**35** mV
